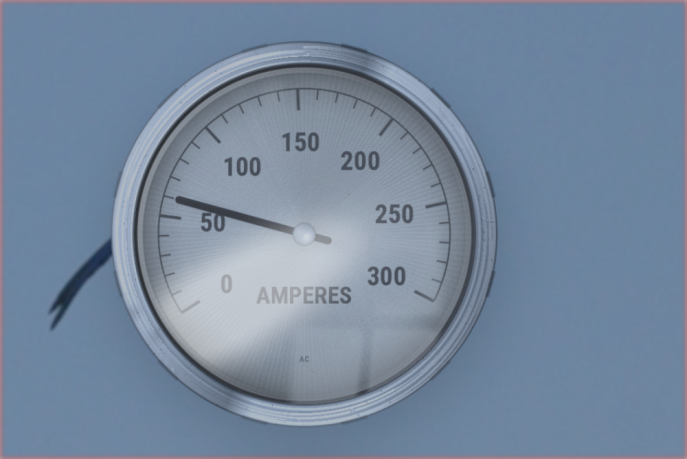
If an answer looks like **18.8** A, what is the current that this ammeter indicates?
**60** A
